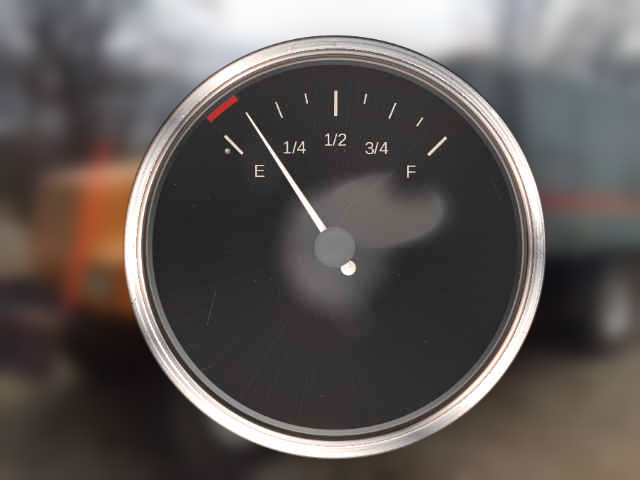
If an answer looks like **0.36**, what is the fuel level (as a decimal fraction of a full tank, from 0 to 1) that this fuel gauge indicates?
**0.125**
